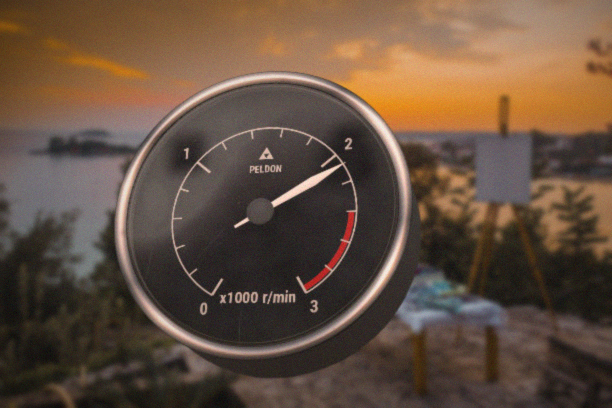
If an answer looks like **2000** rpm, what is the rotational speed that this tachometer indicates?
**2100** rpm
